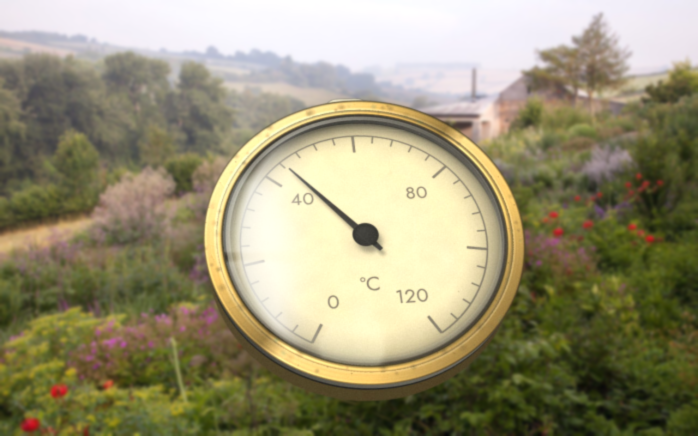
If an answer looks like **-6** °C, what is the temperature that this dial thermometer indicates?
**44** °C
